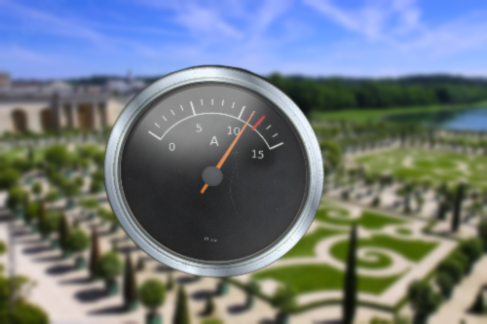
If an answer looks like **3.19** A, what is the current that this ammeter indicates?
**11** A
